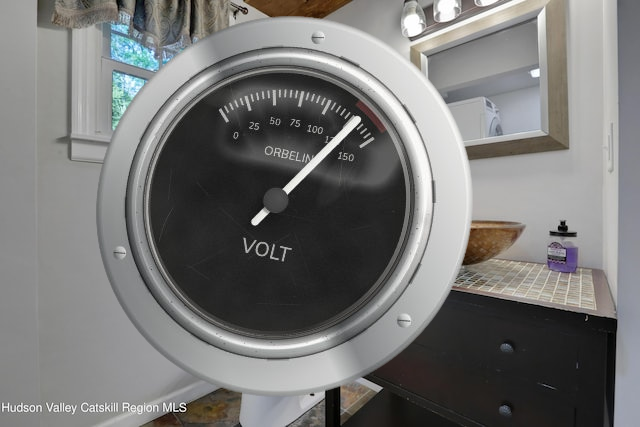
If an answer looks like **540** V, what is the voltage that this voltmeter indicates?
**130** V
